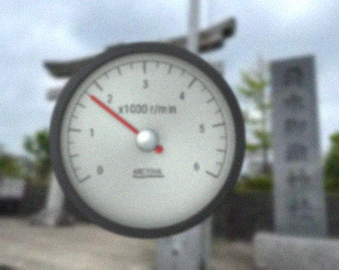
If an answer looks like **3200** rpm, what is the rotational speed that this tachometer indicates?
**1750** rpm
